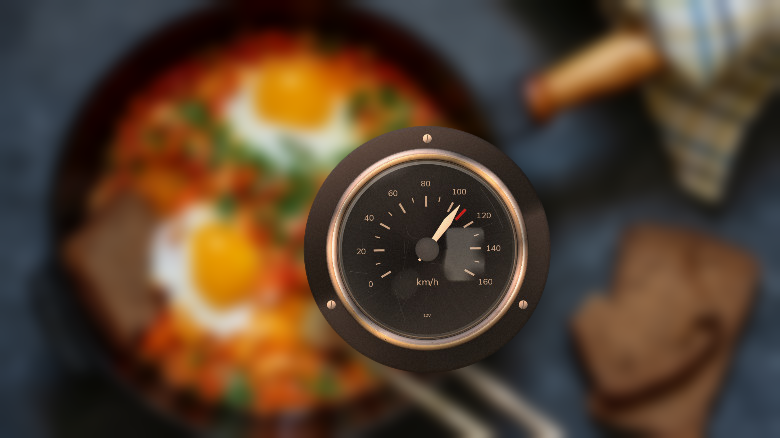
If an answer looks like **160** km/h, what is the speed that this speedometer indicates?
**105** km/h
